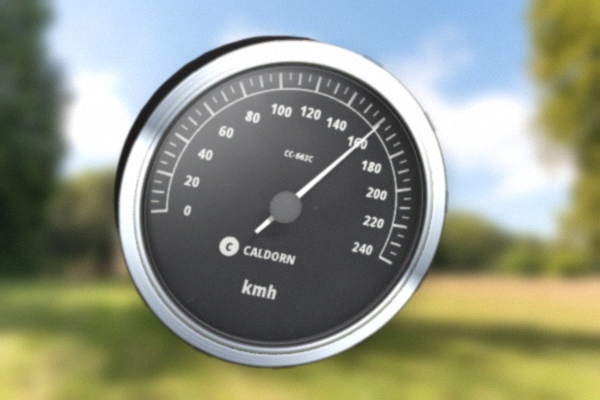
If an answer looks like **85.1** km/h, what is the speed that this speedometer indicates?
**160** km/h
